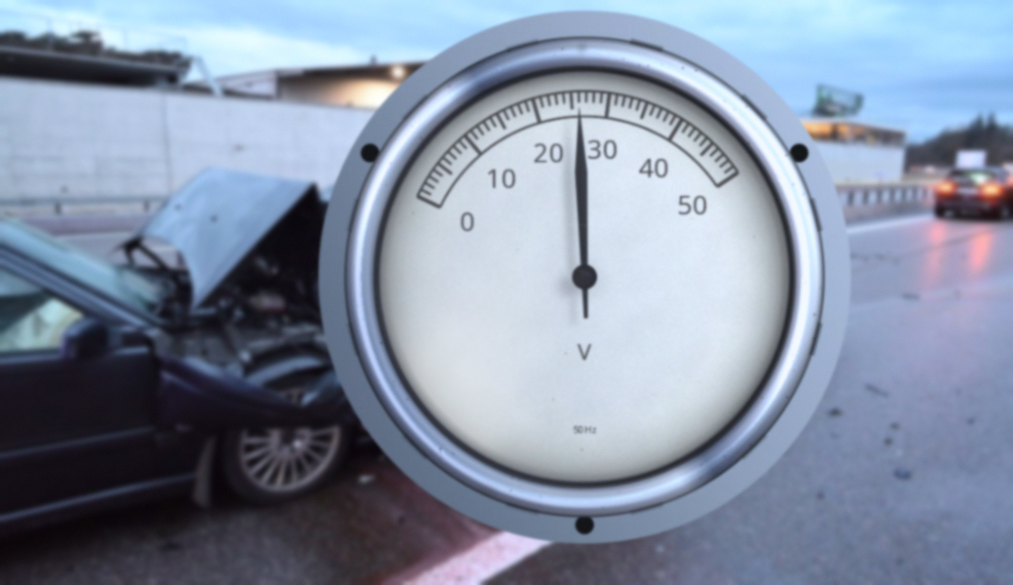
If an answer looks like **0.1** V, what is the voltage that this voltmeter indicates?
**26** V
